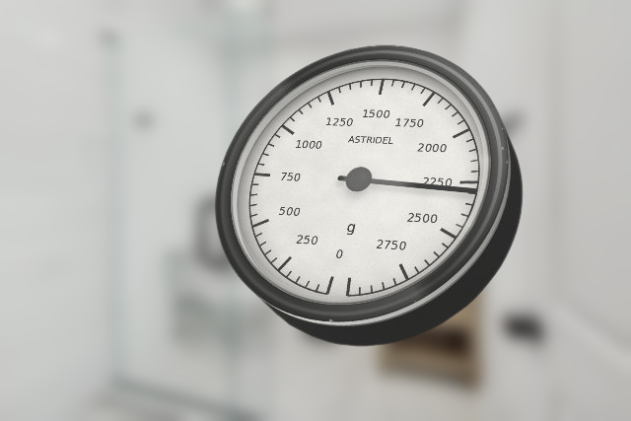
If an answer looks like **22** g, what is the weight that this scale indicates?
**2300** g
